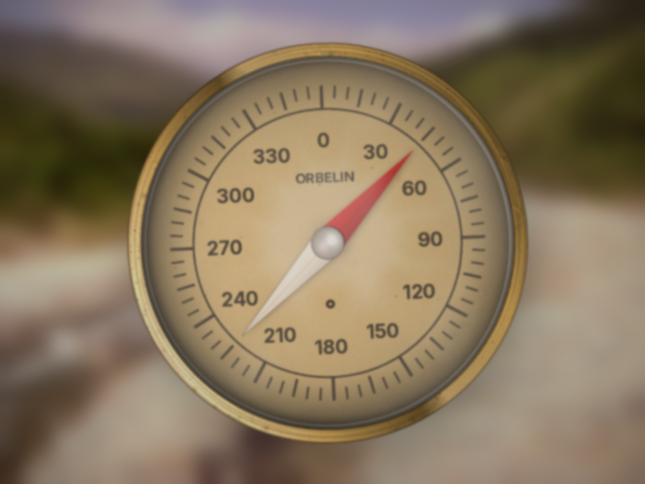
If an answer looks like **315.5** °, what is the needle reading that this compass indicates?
**45** °
